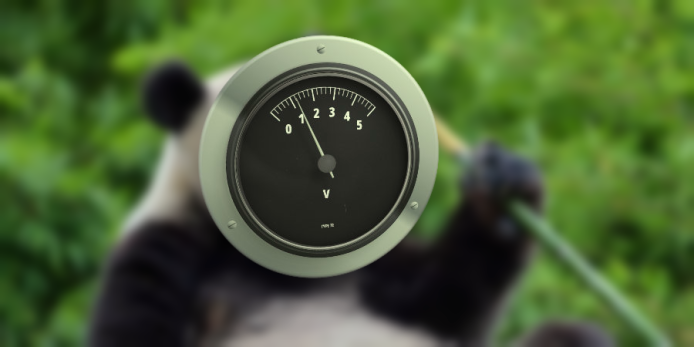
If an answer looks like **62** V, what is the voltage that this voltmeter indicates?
**1.2** V
